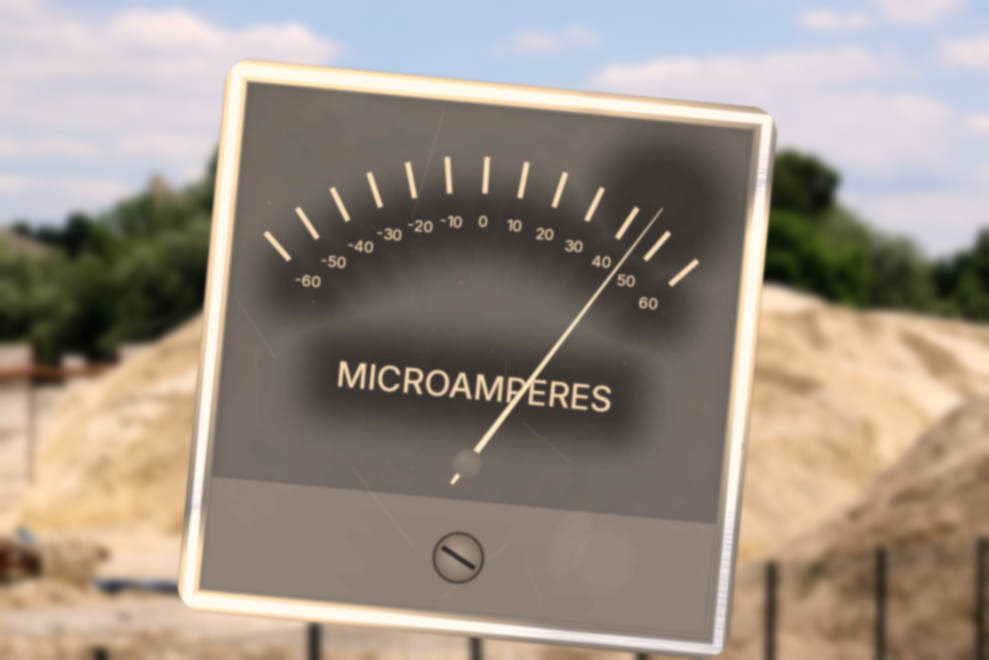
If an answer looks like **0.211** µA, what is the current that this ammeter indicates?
**45** µA
